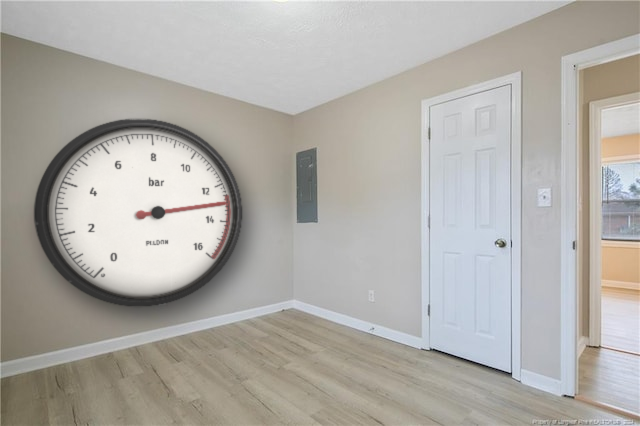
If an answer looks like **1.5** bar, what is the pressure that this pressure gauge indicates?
**13** bar
